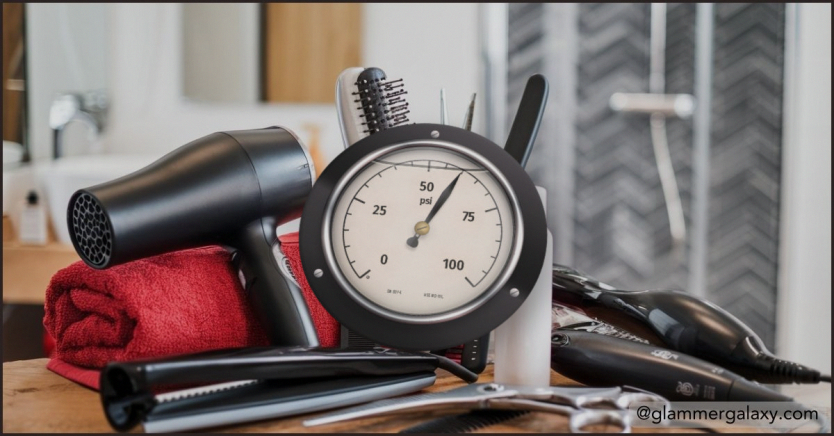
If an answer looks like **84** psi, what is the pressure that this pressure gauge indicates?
**60** psi
